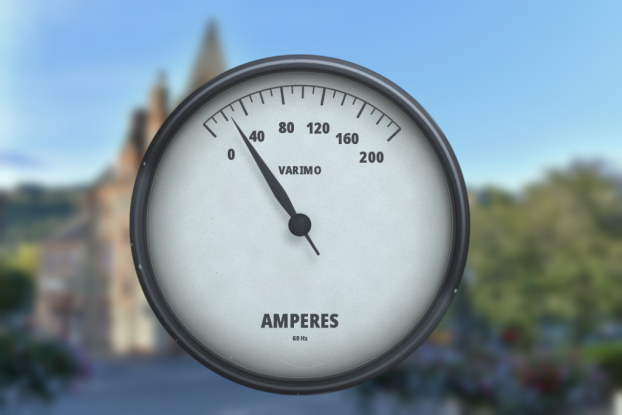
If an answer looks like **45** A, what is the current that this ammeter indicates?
**25** A
